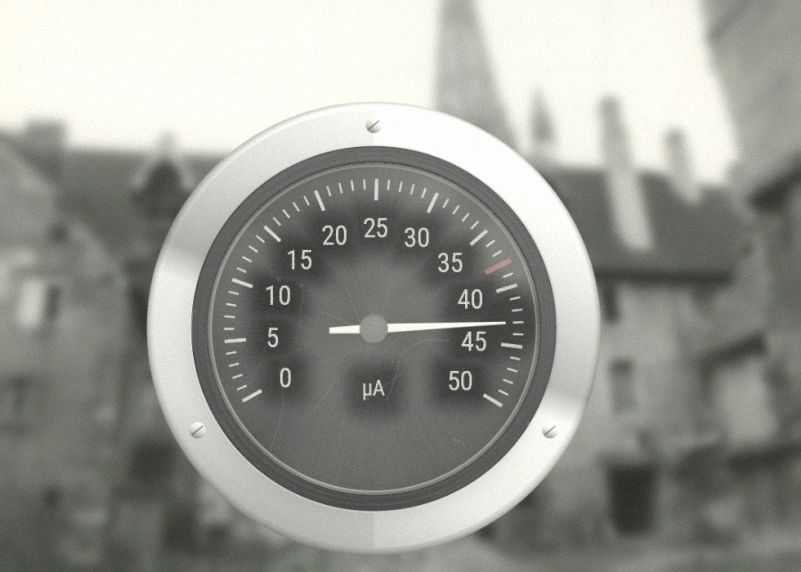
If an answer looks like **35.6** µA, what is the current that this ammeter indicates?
**43** µA
